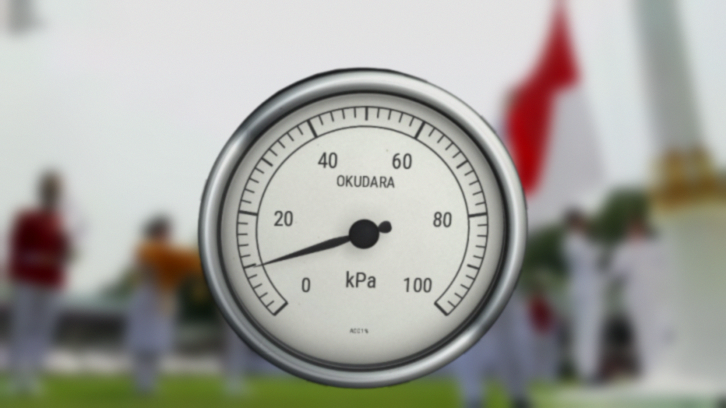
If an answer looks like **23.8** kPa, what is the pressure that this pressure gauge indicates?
**10** kPa
